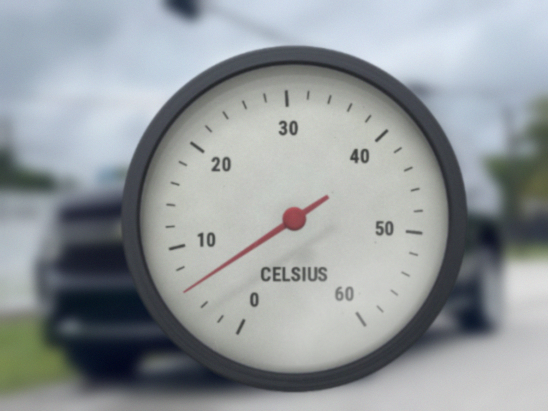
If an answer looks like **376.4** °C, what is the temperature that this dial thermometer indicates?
**6** °C
